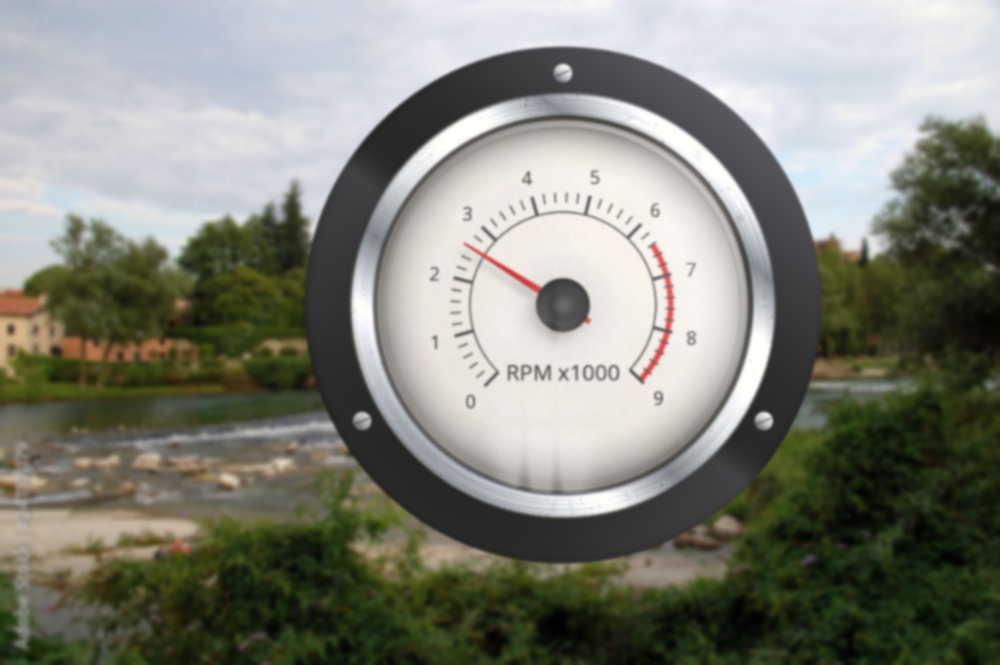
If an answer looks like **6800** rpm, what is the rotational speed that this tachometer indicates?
**2600** rpm
